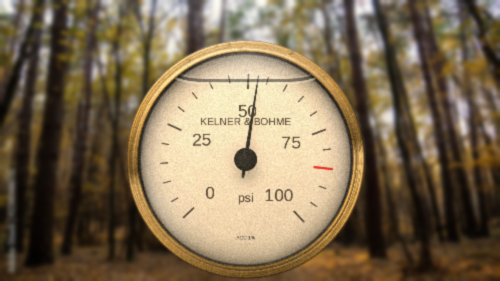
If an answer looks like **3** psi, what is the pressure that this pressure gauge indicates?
**52.5** psi
